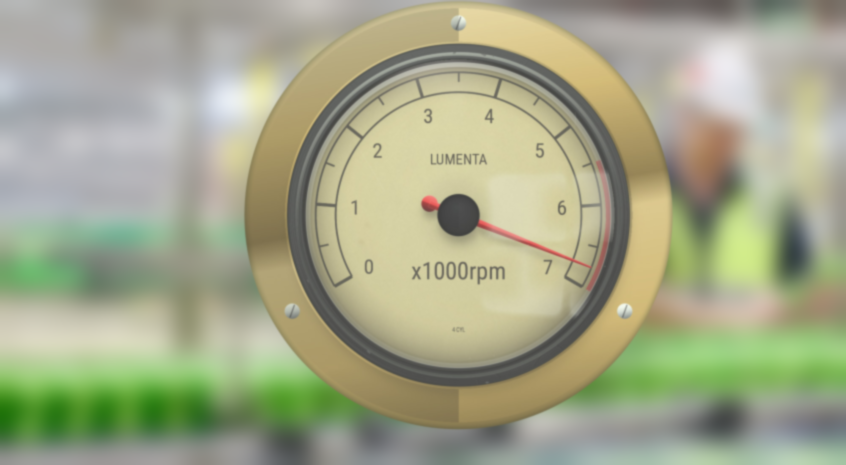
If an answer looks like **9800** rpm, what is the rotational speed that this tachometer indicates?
**6750** rpm
